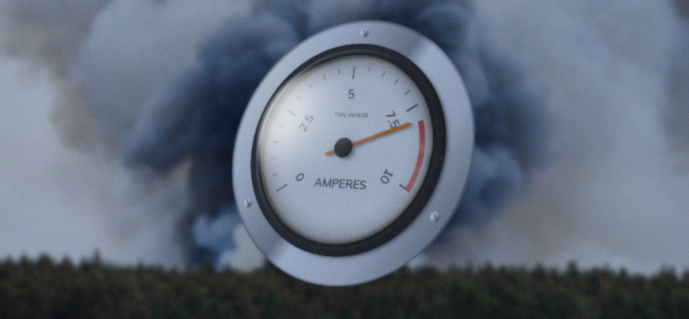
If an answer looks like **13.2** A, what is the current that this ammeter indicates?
**8** A
